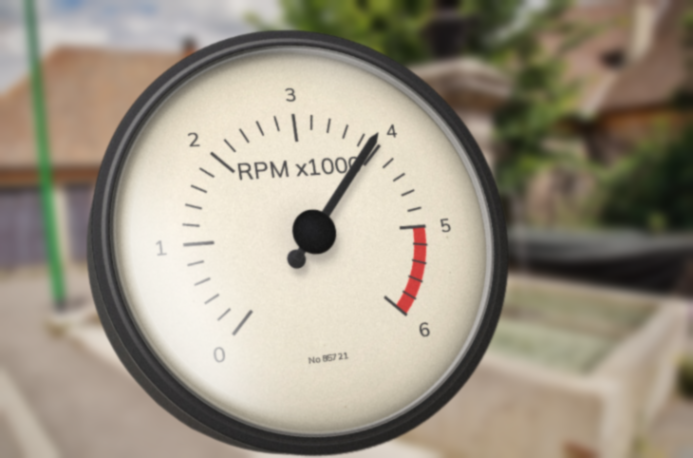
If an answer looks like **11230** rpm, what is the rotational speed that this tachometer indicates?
**3900** rpm
